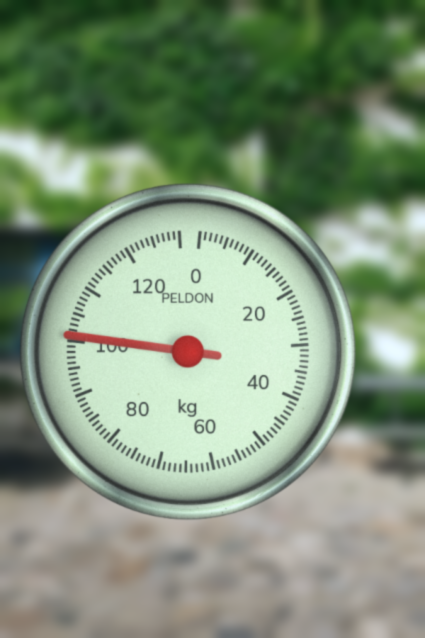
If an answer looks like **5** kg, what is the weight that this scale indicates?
**101** kg
